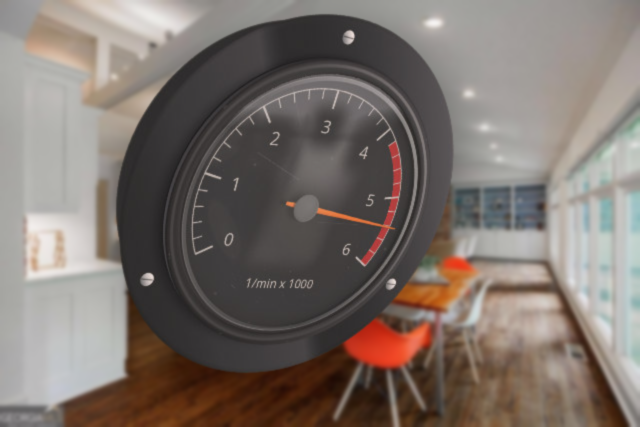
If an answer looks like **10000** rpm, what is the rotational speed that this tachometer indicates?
**5400** rpm
